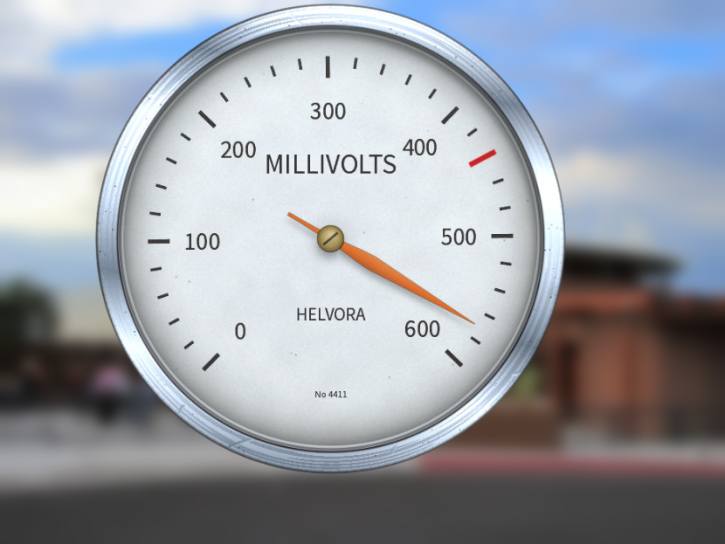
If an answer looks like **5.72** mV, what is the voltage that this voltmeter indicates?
**570** mV
